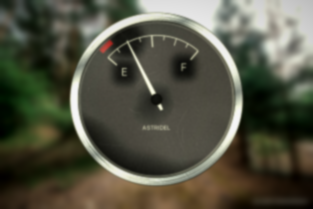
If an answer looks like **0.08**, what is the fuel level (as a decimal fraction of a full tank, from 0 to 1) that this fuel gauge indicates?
**0.25**
